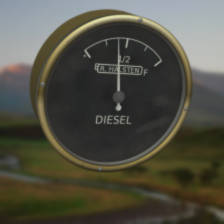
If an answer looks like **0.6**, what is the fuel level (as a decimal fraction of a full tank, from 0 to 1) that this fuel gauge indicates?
**0.375**
